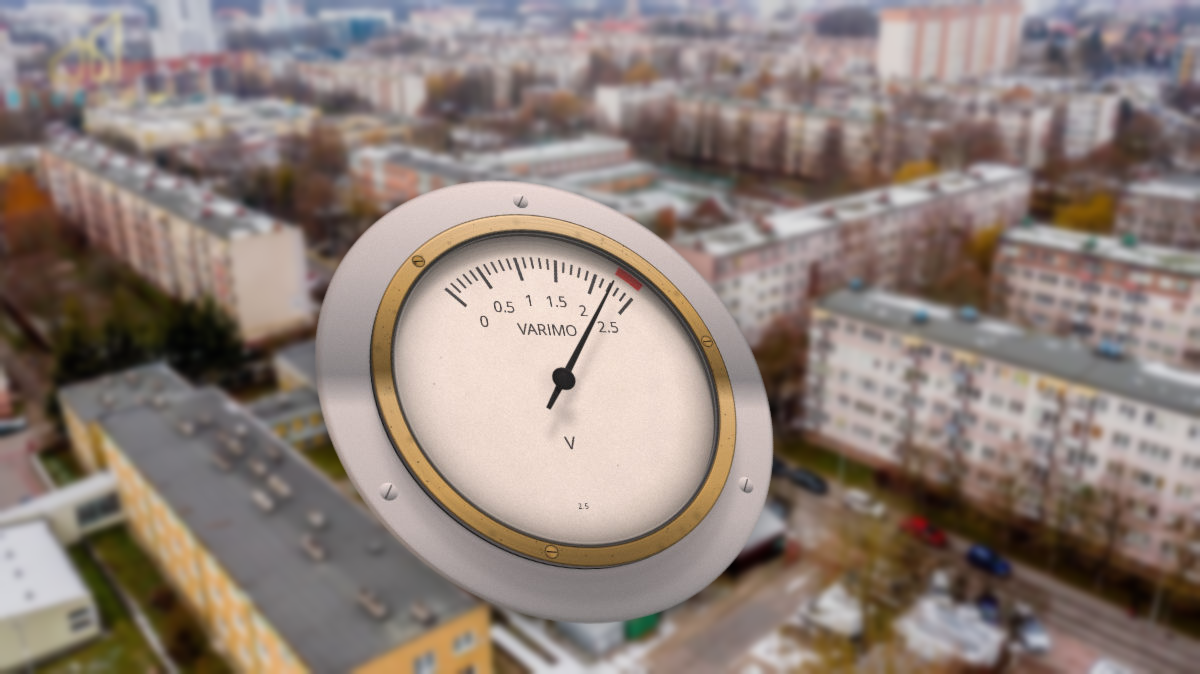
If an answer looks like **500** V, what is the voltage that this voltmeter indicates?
**2.2** V
